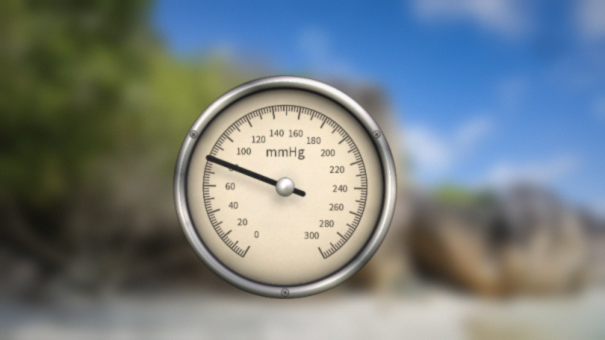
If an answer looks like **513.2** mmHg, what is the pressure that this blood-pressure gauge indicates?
**80** mmHg
